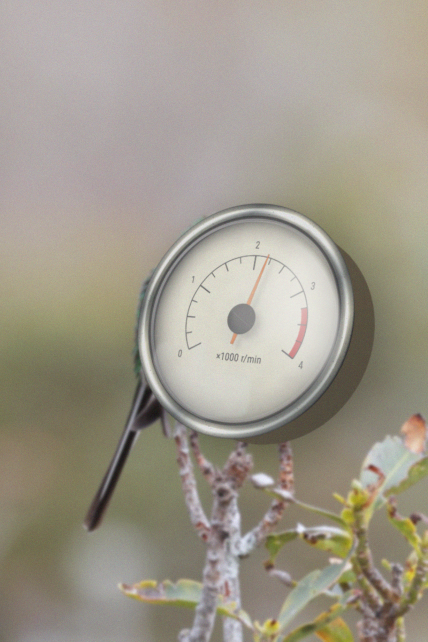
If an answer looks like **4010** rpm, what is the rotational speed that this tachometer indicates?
**2250** rpm
